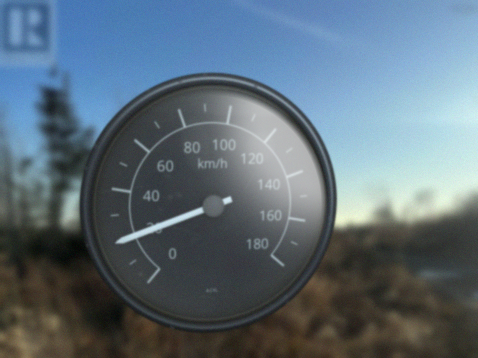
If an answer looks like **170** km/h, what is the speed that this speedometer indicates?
**20** km/h
